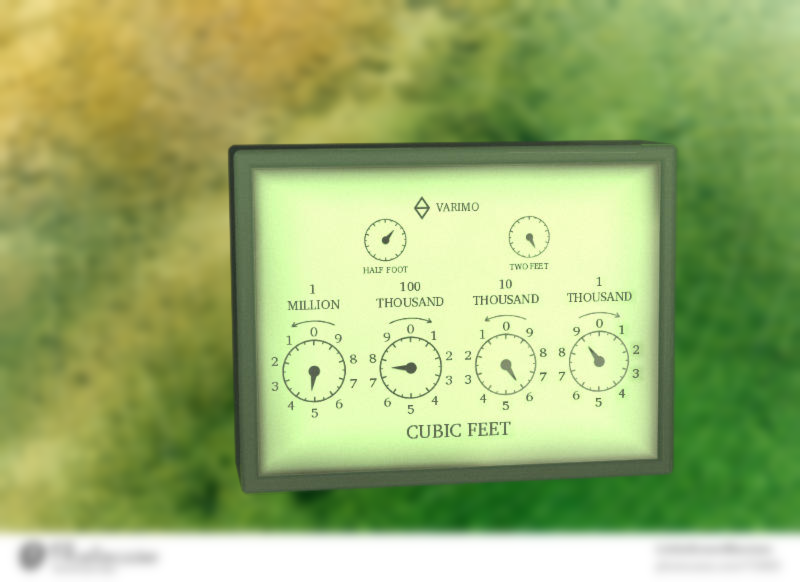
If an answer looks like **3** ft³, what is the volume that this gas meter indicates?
**475900** ft³
